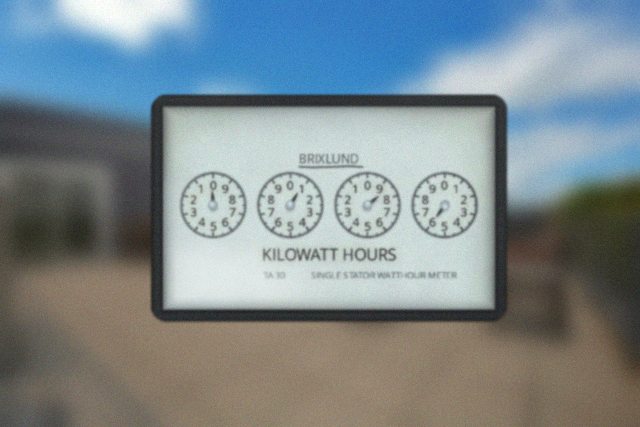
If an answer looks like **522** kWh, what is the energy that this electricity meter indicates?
**86** kWh
